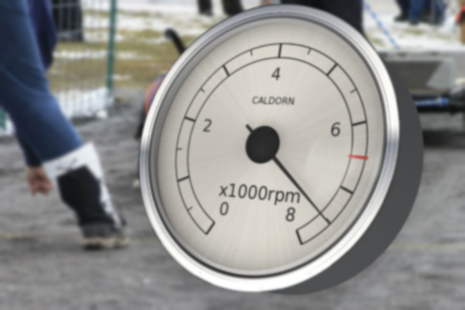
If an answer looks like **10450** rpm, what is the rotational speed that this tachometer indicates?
**7500** rpm
